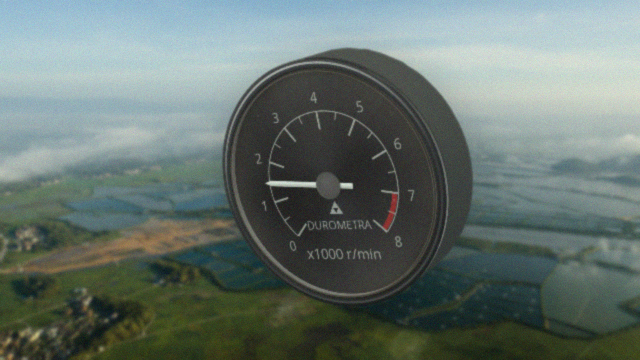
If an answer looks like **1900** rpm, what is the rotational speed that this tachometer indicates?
**1500** rpm
